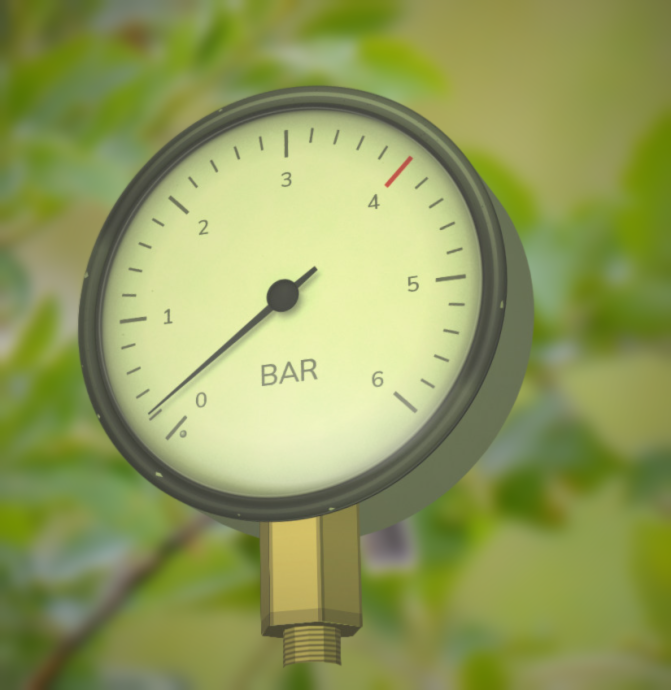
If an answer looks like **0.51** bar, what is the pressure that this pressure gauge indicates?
**0.2** bar
